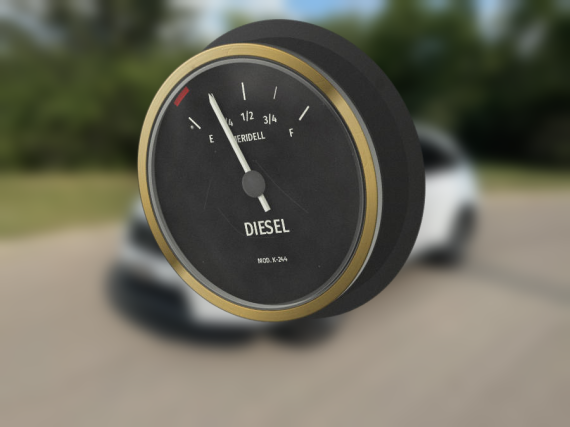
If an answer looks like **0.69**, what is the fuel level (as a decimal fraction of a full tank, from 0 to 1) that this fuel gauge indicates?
**0.25**
